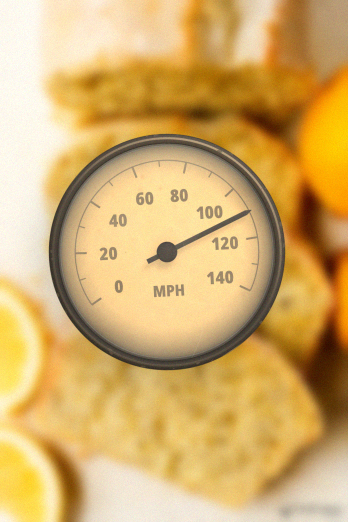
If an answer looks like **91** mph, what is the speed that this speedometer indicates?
**110** mph
